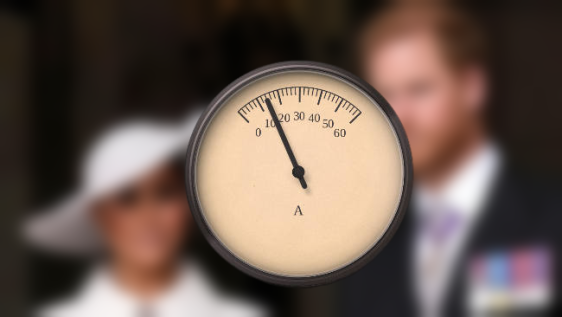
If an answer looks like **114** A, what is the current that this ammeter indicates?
**14** A
